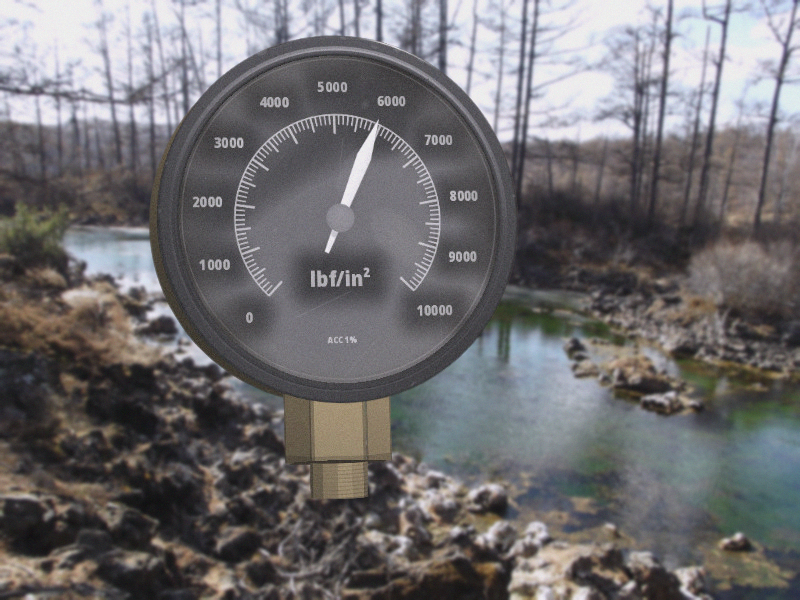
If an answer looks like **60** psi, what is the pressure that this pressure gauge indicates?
**5900** psi
